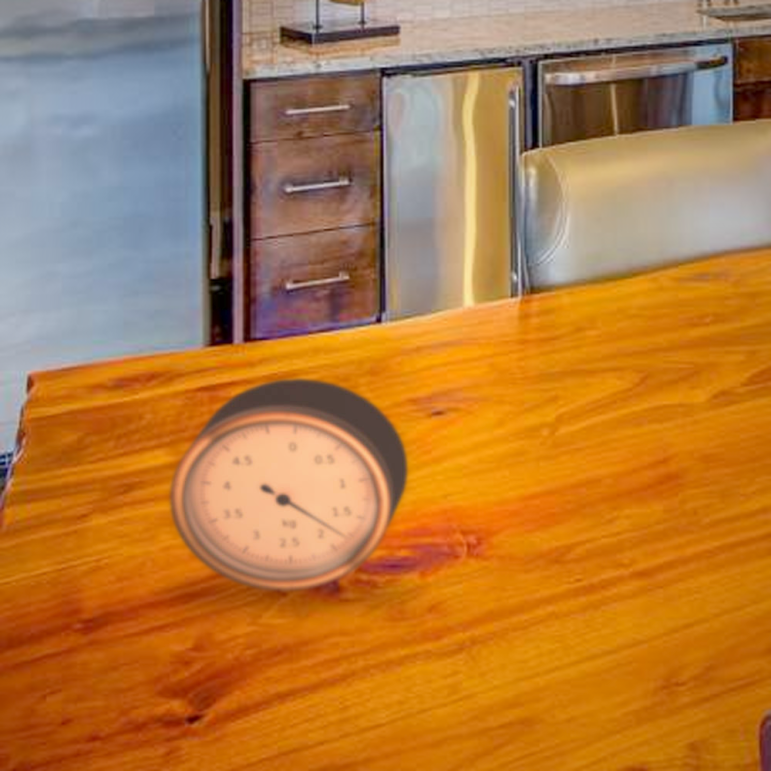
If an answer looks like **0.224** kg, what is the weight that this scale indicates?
**1.75** kg
